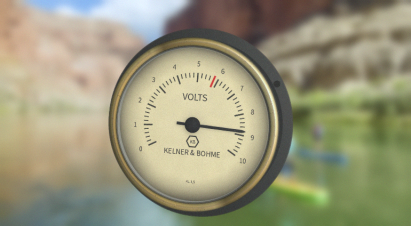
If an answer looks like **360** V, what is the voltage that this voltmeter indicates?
**8.8** V
